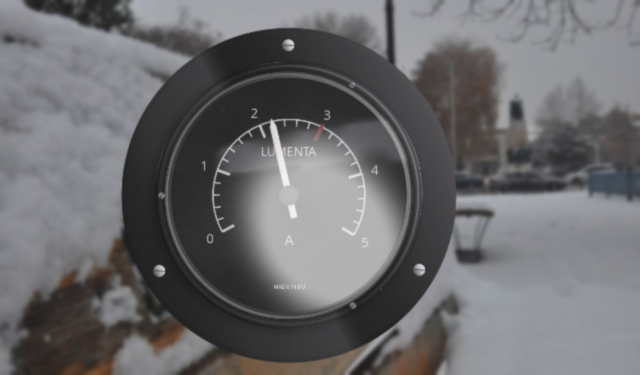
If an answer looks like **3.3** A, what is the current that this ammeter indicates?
**2.2** A
